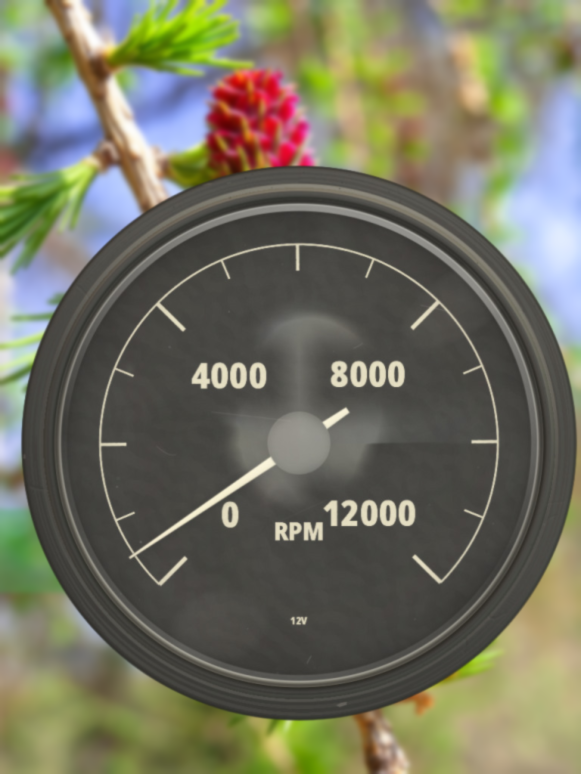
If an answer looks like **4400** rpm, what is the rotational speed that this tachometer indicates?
**500** rpm
